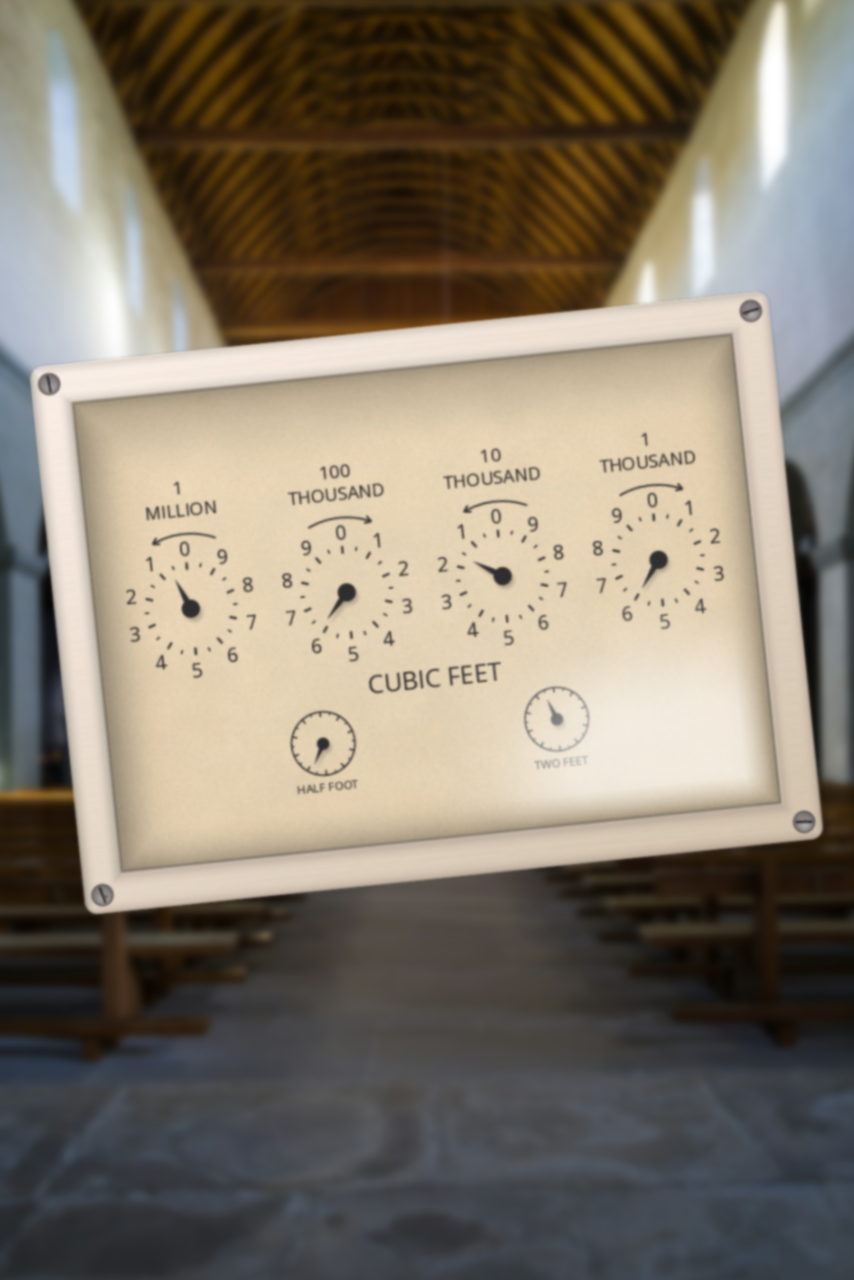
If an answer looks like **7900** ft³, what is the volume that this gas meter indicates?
**61600** ft³
